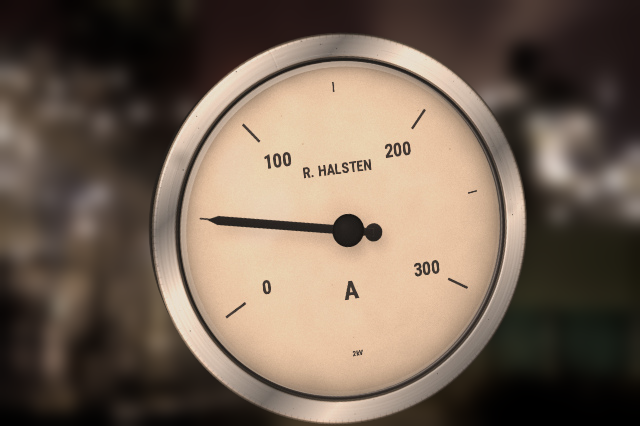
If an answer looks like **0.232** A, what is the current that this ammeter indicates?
**50** A
